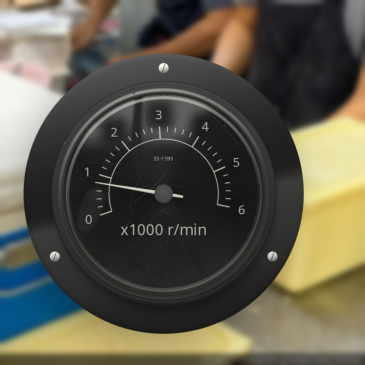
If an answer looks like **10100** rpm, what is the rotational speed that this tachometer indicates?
**800** rpm
